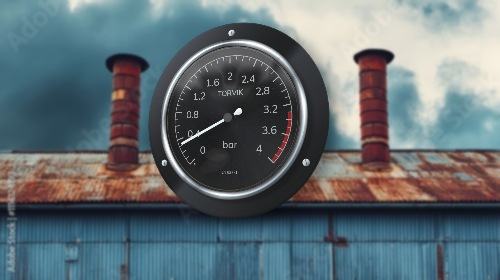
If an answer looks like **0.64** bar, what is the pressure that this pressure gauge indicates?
**0.3** bar
